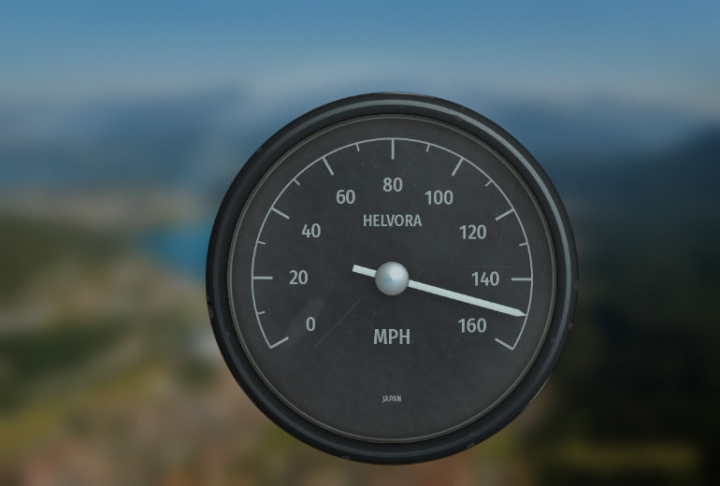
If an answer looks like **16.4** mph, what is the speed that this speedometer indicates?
**150** mph
